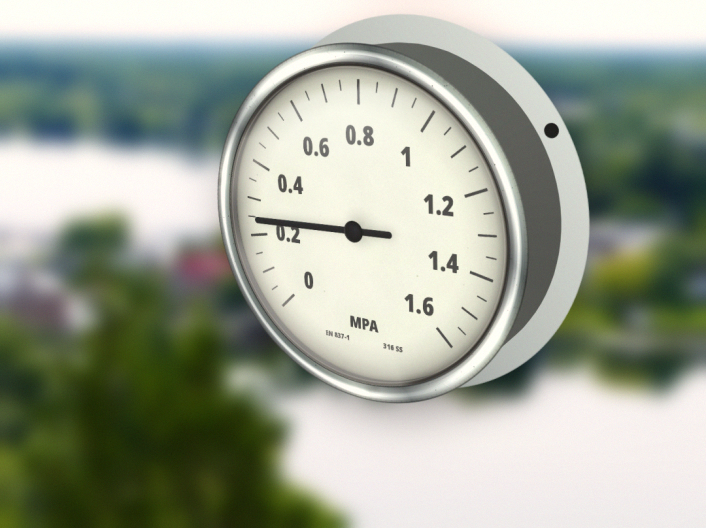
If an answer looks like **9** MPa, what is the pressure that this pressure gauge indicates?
**0.25** MPa
